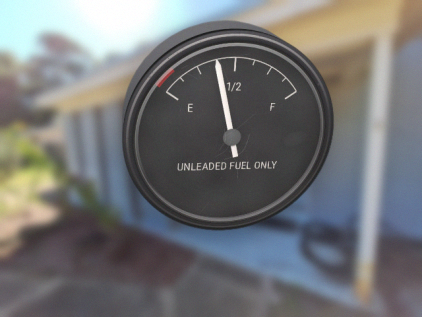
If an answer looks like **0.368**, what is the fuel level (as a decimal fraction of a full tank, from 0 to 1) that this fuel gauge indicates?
**0.375**
